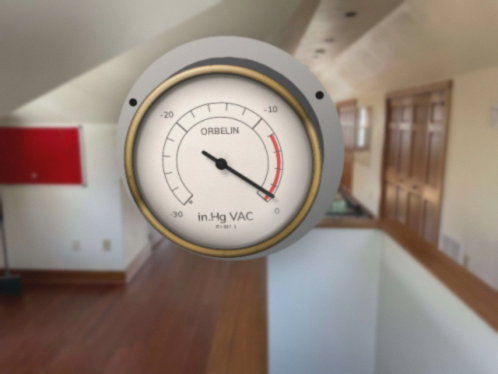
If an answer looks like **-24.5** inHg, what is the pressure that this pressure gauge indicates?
**-1** inHg
